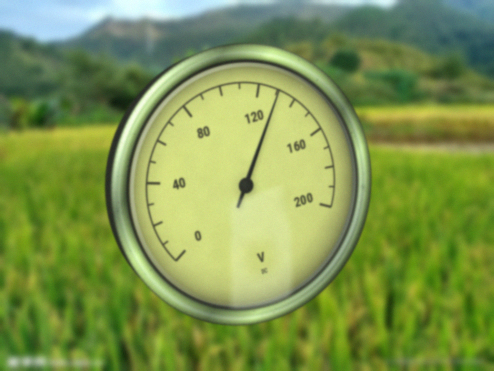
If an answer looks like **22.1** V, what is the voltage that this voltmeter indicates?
**130** V
